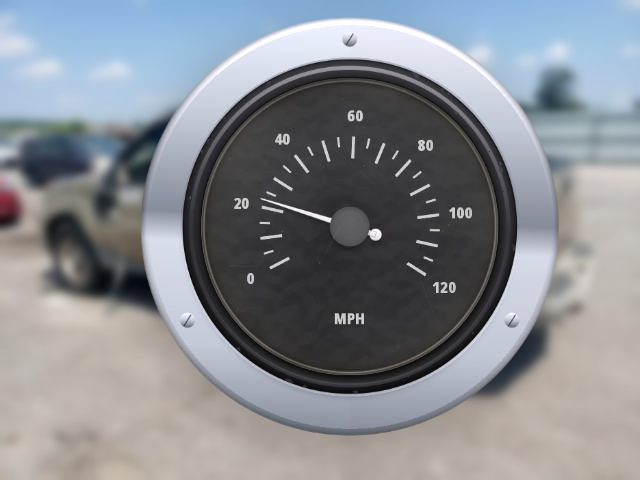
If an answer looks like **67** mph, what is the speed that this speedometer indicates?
**22.5** mph
